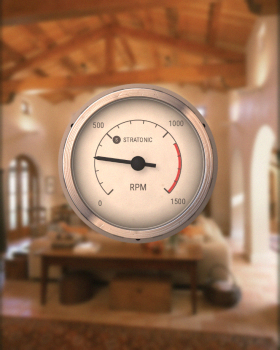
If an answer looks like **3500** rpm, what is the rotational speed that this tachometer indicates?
**300** rpm
